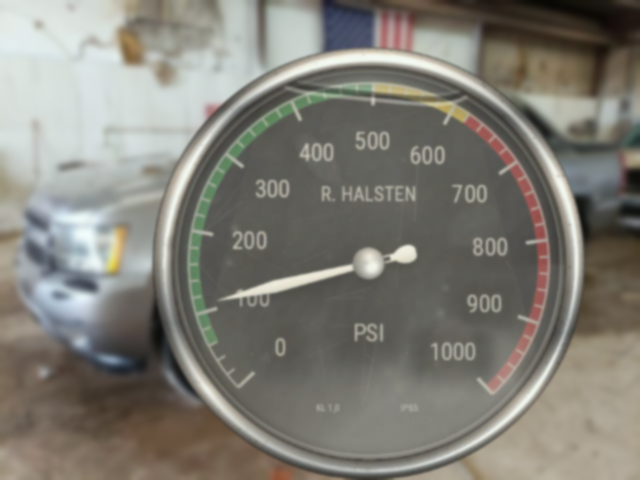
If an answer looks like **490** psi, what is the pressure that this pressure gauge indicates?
**110** psi
